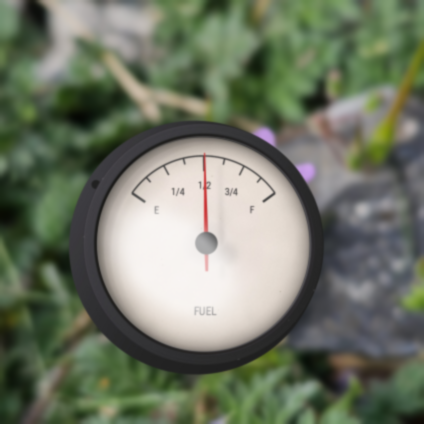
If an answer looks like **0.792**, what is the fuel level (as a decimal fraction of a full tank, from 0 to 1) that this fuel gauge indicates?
**0.5**
